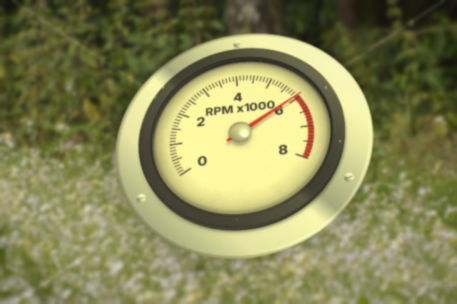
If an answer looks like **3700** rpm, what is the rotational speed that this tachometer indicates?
**6000** rpm
